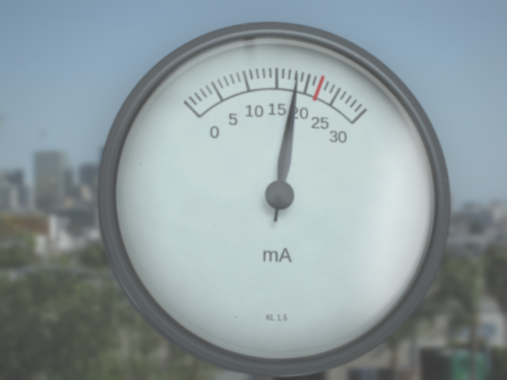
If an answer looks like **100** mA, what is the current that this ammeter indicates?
**18** mA
